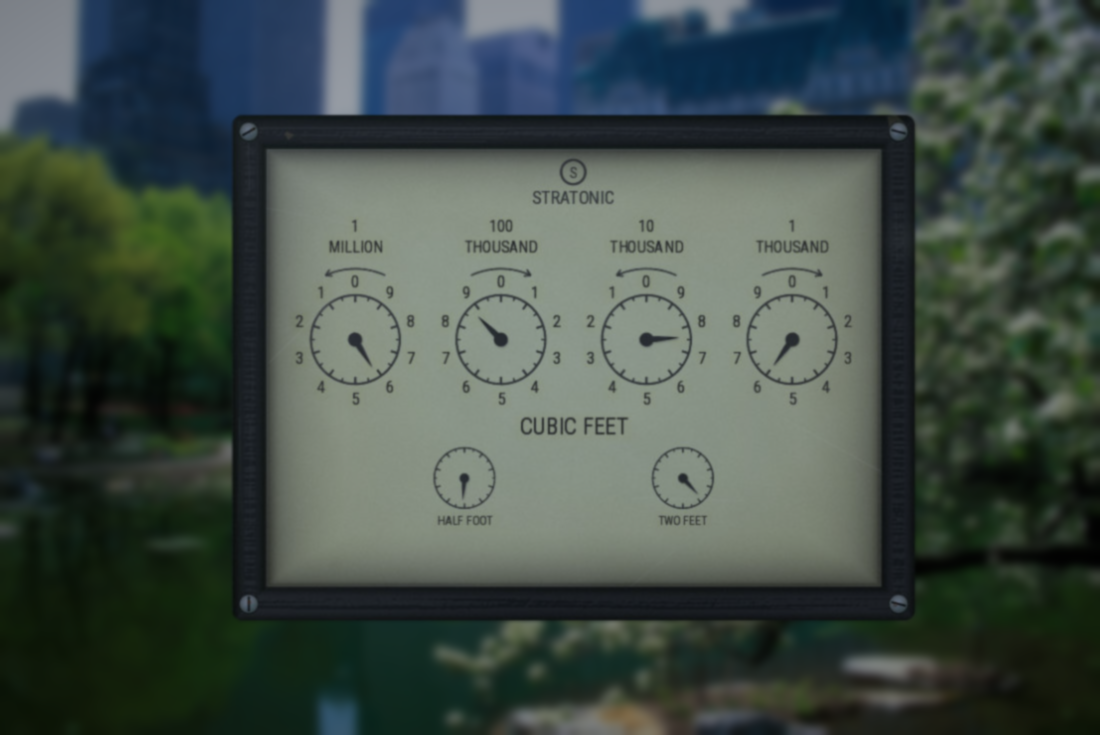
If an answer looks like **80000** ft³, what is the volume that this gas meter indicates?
**587600** ft³
